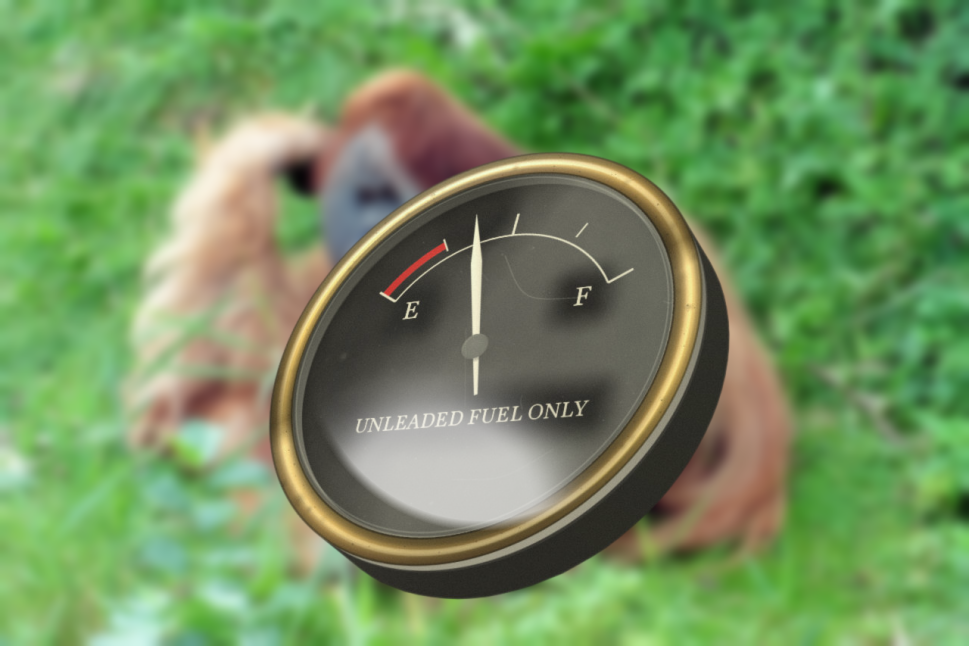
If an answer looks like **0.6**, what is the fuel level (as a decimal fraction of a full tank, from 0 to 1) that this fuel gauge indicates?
**0.375**
